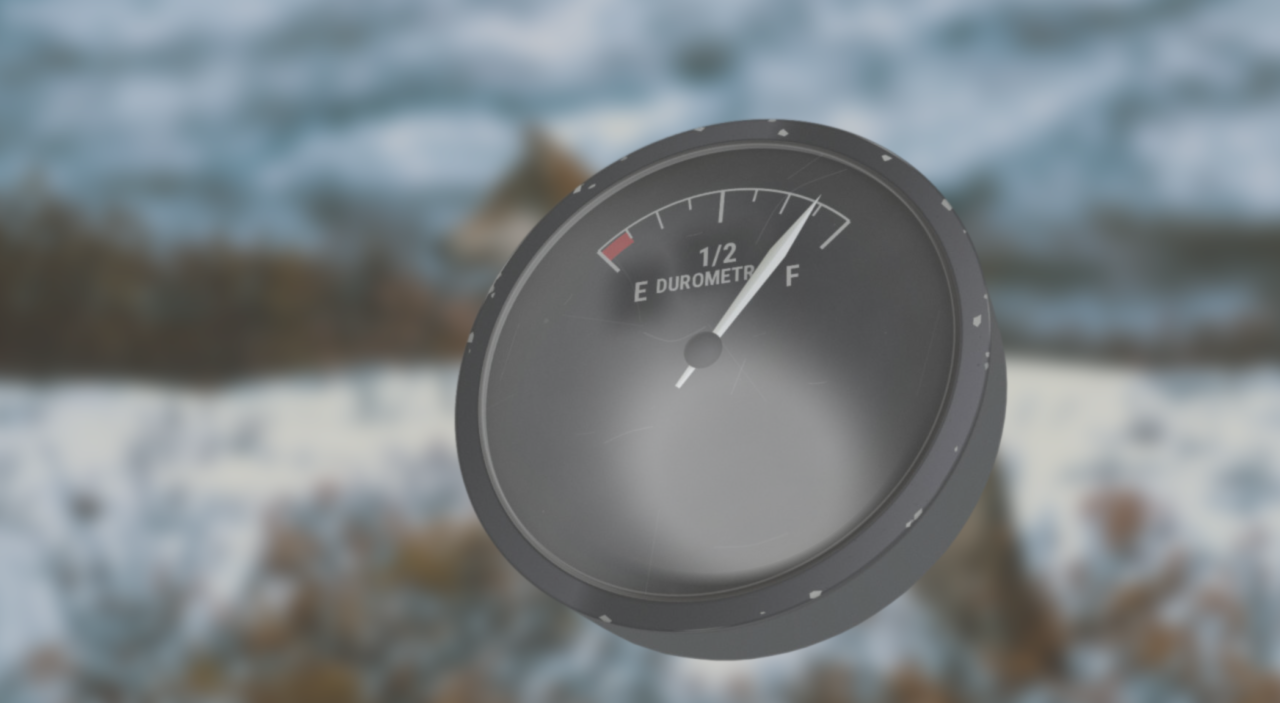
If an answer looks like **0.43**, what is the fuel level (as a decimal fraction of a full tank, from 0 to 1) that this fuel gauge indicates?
**0.875**
